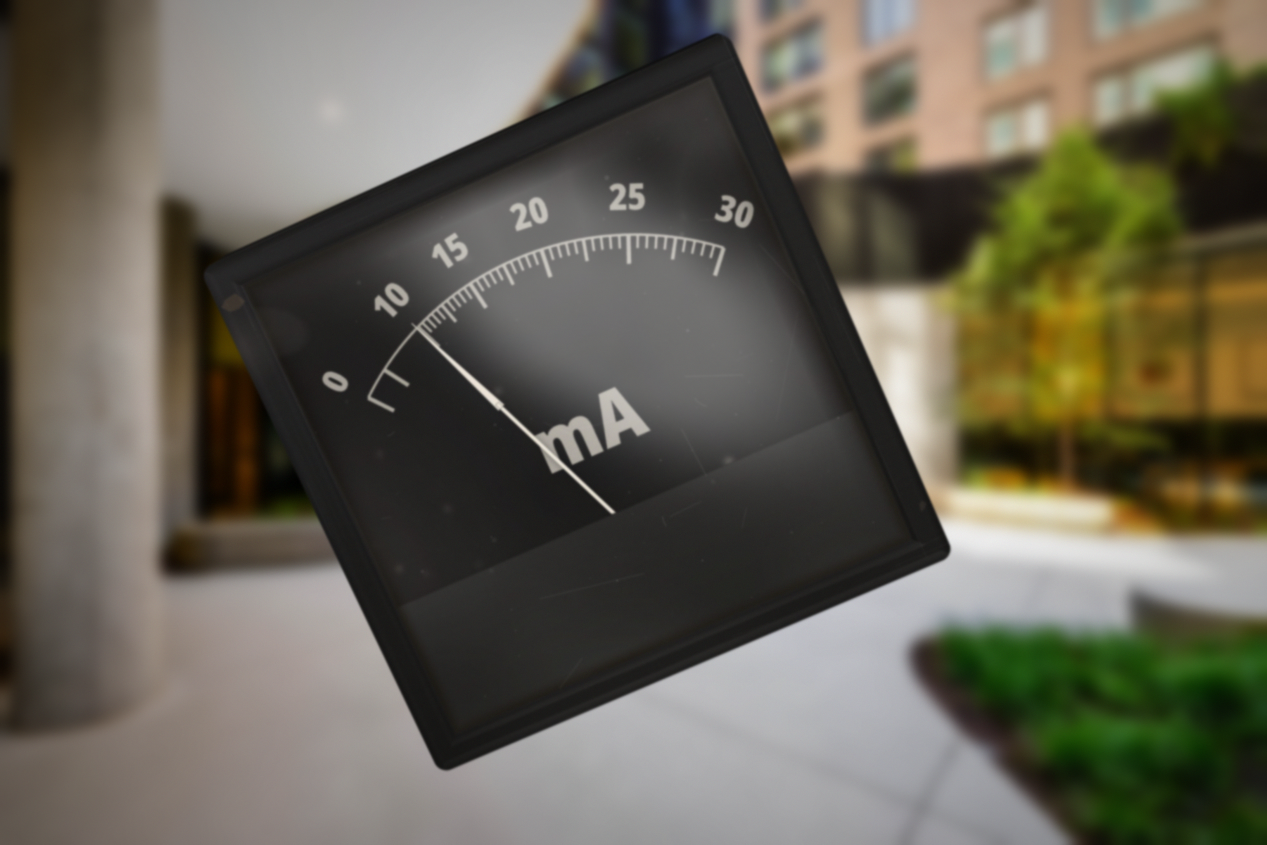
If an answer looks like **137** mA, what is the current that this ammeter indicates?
**10** mA
